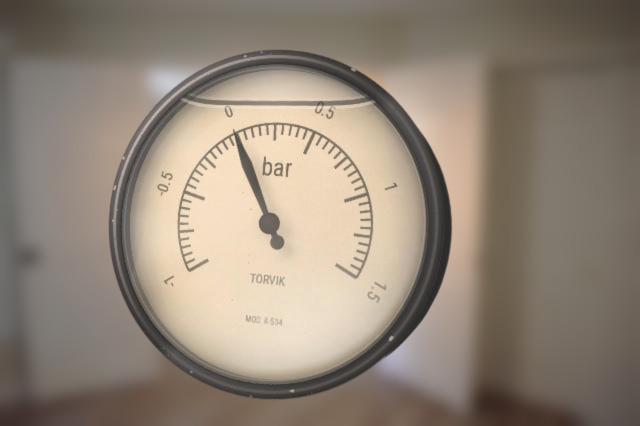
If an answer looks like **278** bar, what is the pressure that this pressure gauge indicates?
**0** bar
